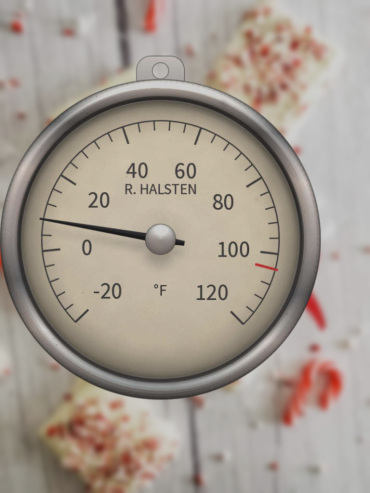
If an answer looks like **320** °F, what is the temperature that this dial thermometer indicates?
**8** °F
